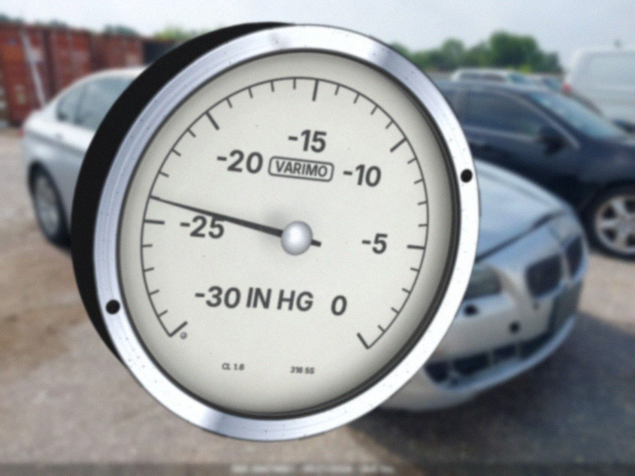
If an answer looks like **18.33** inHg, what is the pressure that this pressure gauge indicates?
**-24** inHg
